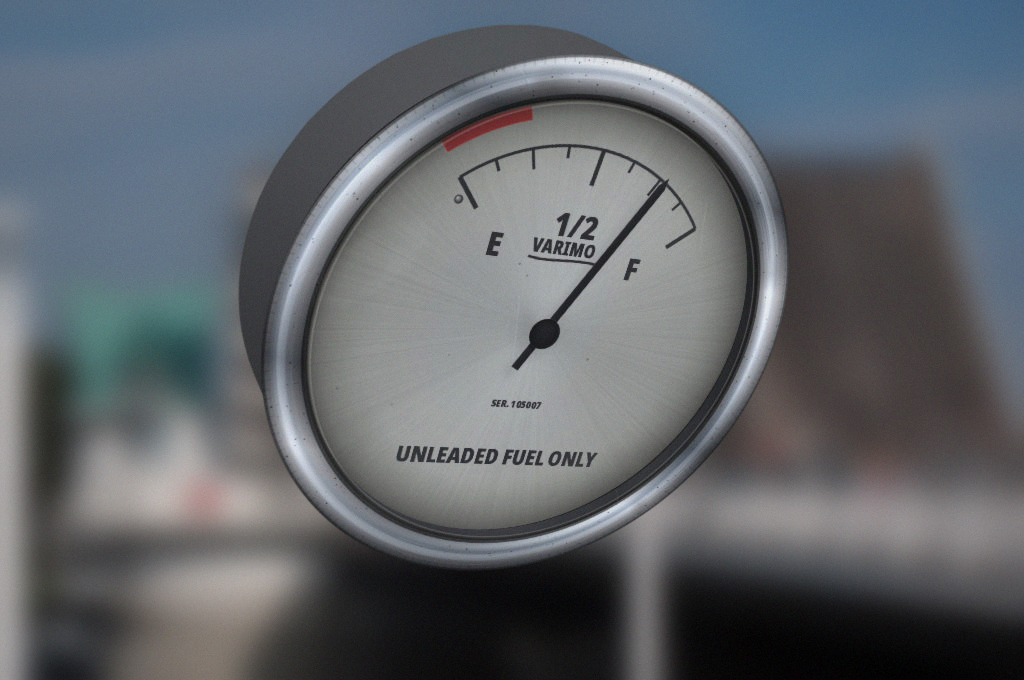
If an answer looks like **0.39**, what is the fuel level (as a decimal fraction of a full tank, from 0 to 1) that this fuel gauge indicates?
**0.75**
